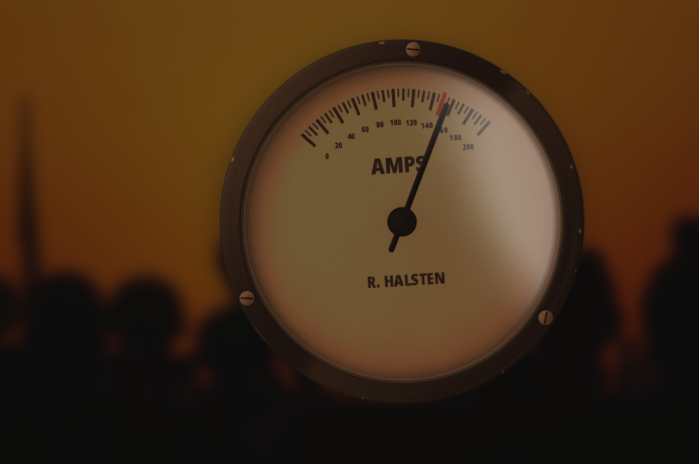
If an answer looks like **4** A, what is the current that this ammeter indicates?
**155** A
